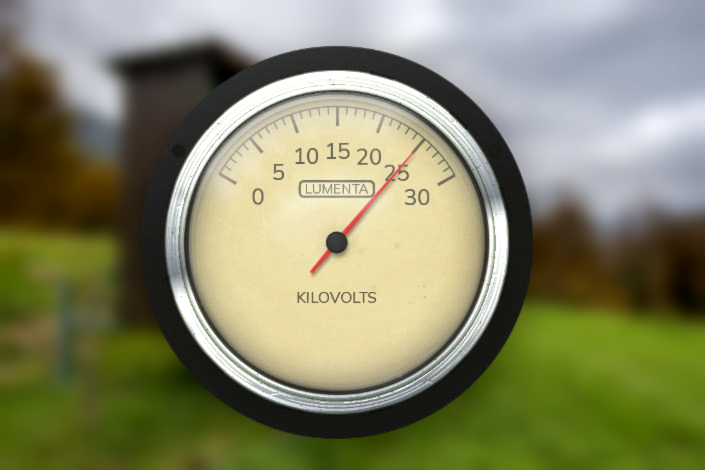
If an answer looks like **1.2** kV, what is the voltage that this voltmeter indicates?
**25** kV
